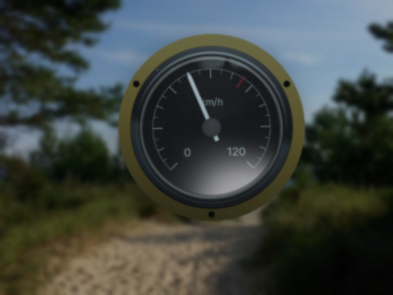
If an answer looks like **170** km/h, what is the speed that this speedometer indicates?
**50** km/h
